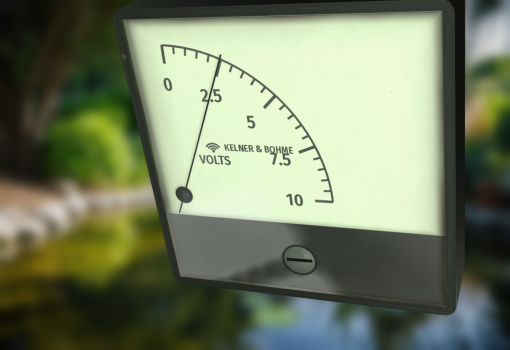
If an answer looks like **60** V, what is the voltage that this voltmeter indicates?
**2.5** V
